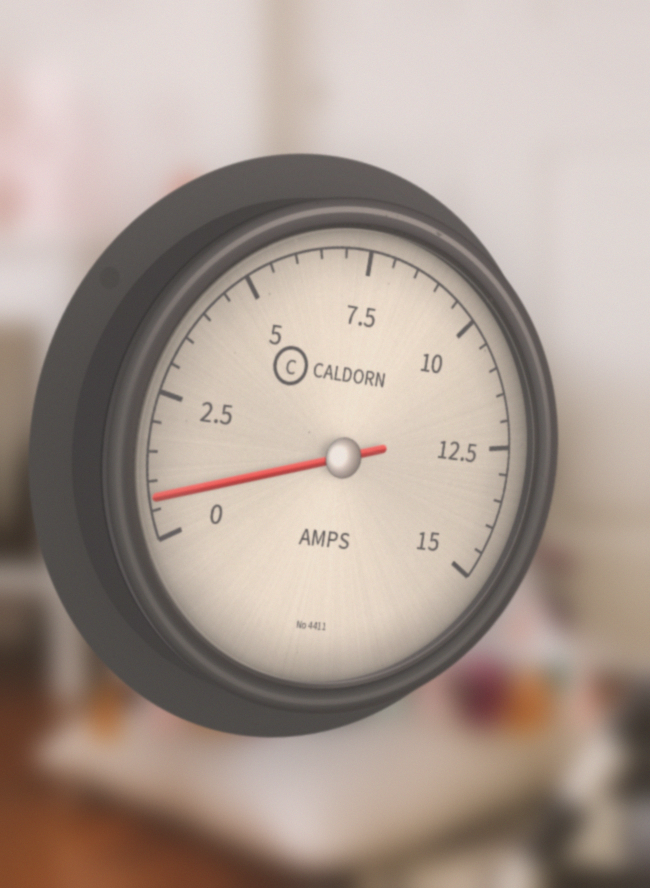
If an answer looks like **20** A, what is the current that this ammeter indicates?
**0.75** A
